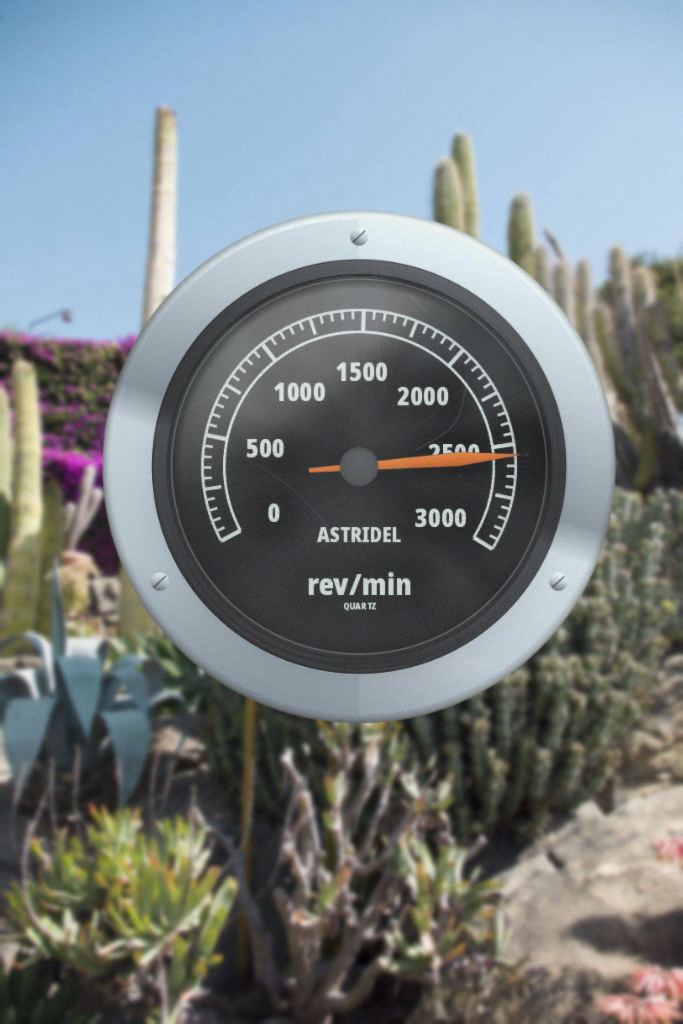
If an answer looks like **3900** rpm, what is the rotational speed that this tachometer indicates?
**2550** rpm
